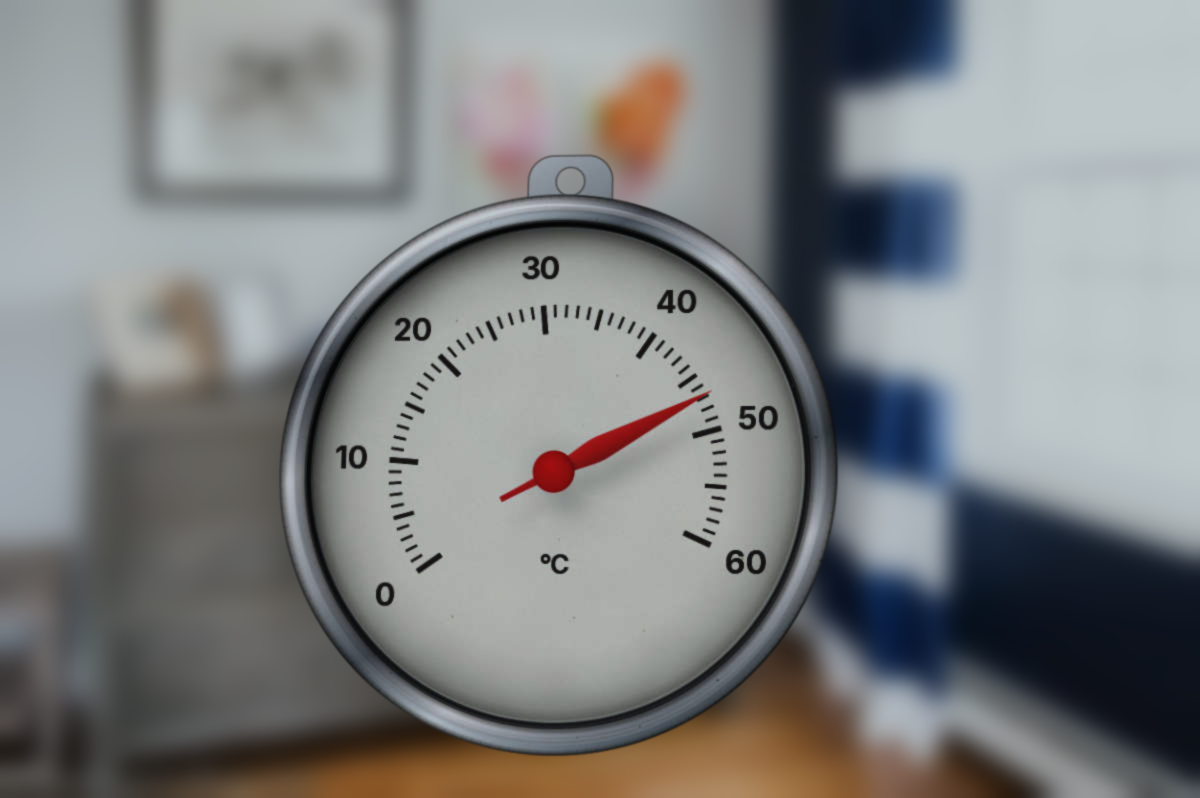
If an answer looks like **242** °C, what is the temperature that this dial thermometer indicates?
**47** °C
